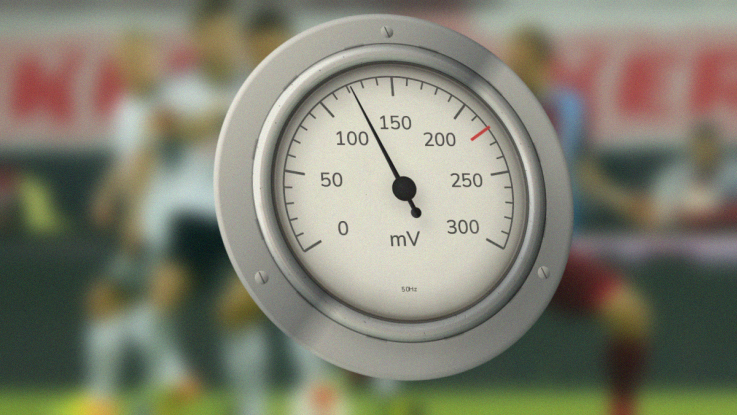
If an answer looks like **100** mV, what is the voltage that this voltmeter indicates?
**120** mV
